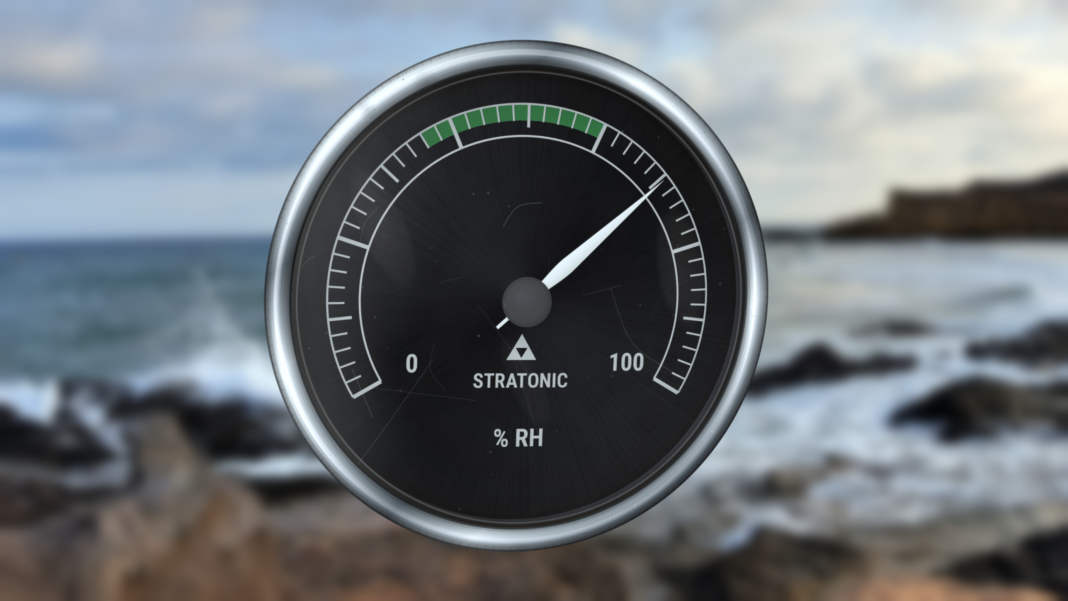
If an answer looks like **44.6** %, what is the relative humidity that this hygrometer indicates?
**70** %
